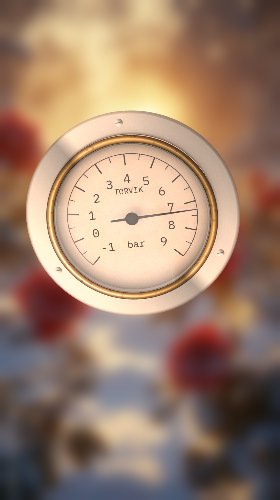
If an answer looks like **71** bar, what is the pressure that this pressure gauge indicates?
**7.25** bar
